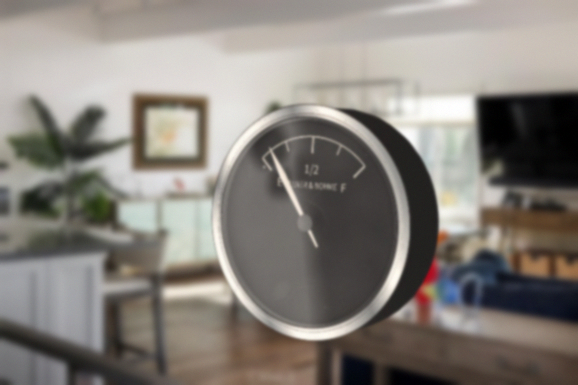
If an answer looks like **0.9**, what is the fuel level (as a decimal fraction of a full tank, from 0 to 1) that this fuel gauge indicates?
**0.125**
